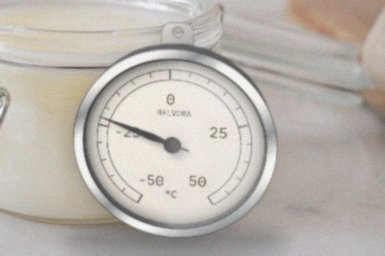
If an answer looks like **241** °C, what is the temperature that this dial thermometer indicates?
**-22.5** °C
